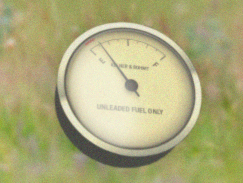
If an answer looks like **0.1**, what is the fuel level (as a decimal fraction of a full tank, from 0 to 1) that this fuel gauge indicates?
**0.125**
